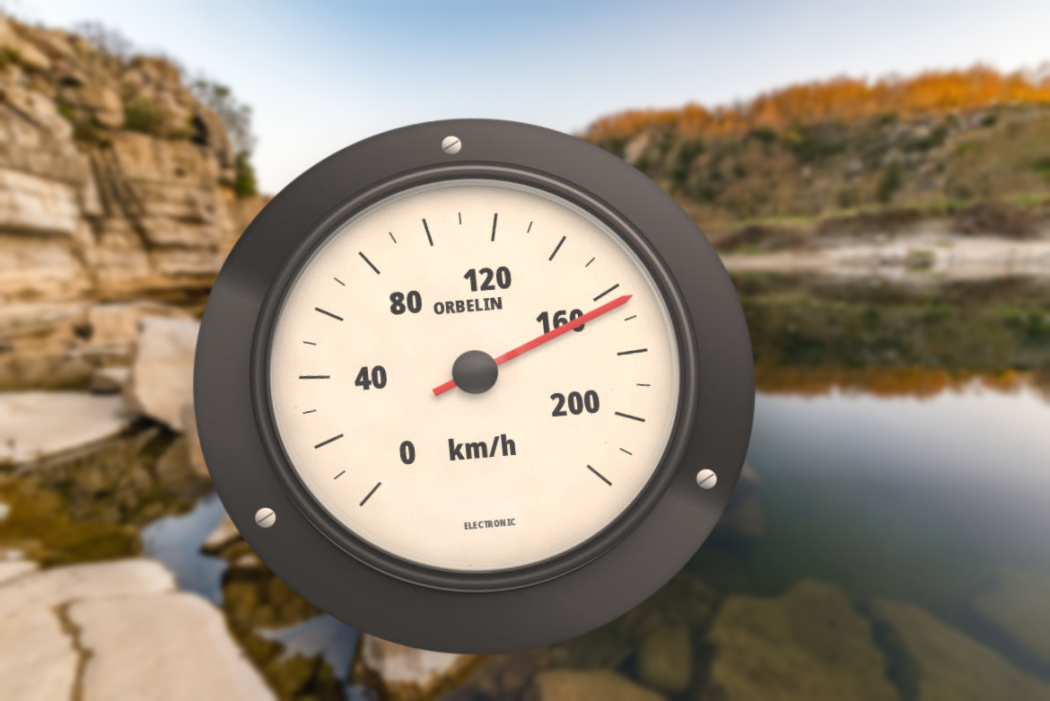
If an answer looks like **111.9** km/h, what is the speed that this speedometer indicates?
**165** km/h
